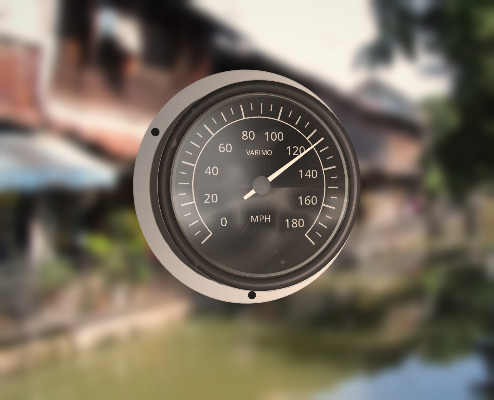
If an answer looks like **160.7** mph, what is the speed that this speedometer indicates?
**125** mph
